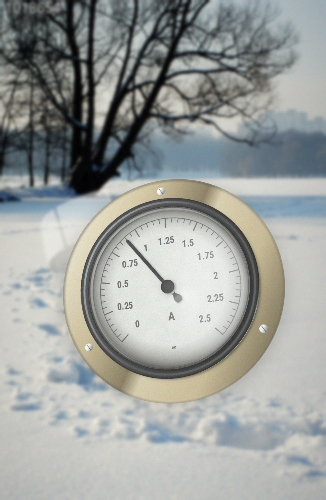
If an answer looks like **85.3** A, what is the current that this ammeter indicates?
**0.9** A
